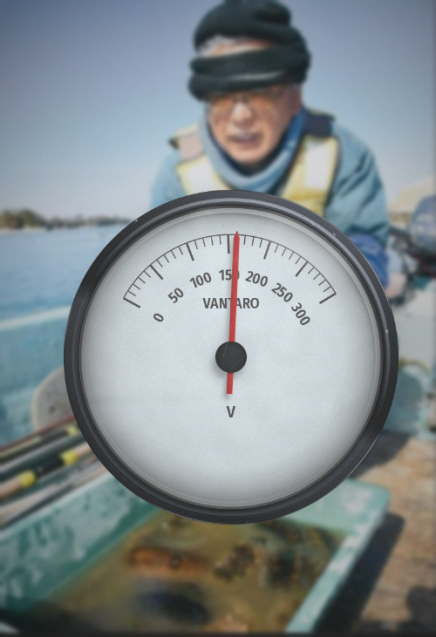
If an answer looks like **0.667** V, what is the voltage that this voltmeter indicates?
**160** V
